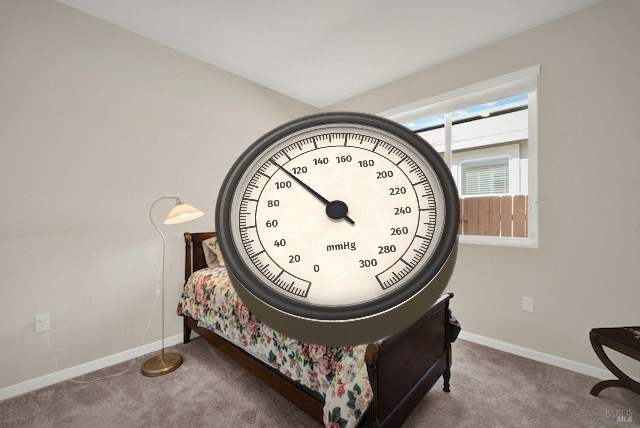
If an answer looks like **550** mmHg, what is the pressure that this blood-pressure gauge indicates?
**110** mmHg
